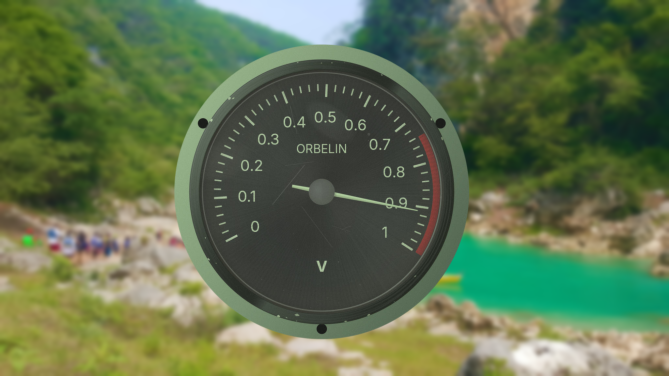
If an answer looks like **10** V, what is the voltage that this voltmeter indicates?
**0.91** V
